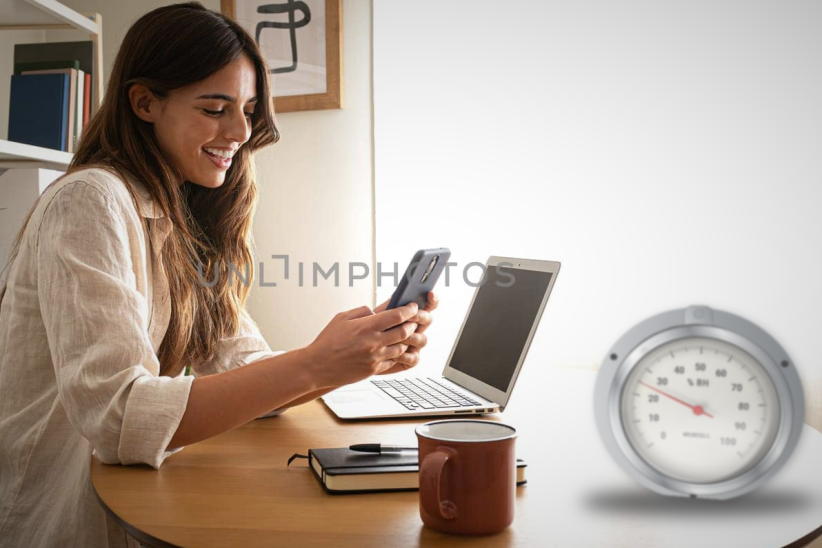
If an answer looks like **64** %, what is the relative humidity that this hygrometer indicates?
**25** %
